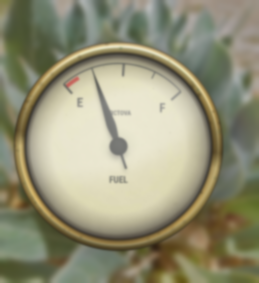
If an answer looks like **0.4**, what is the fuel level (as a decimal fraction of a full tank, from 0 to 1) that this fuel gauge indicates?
**0.25**
